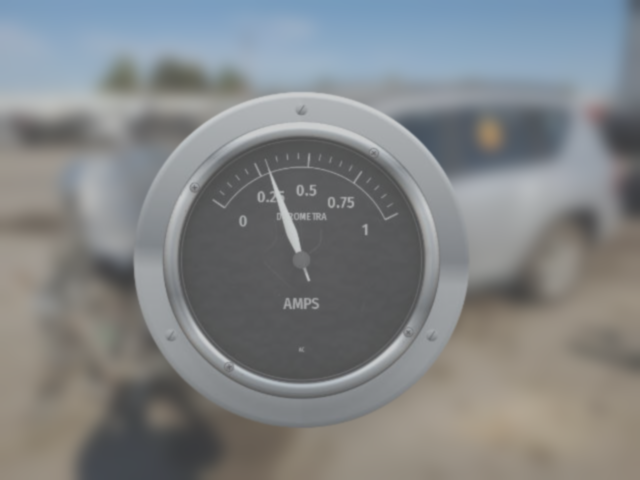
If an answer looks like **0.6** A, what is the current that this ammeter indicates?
**0.3** A
